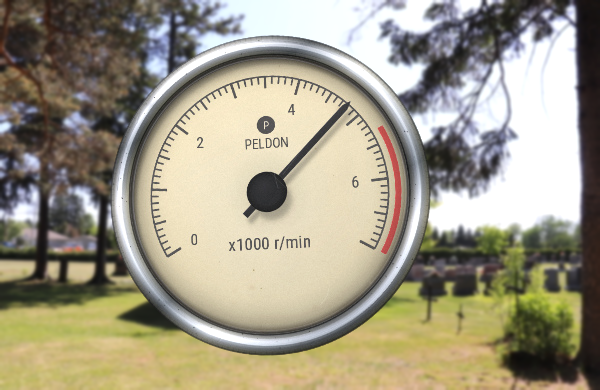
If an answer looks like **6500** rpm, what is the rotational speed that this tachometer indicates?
**4800** rpm
